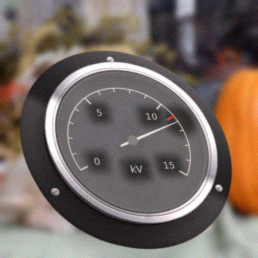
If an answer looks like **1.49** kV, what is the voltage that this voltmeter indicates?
**11.5** kV
